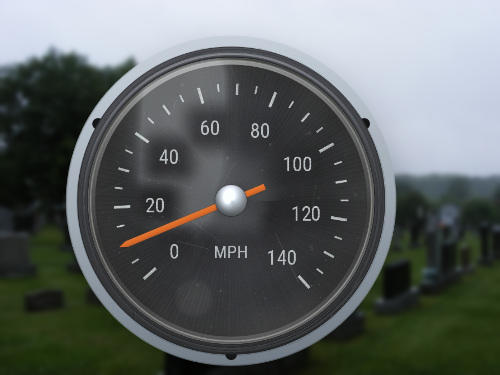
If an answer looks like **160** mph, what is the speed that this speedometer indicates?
**10** mph
